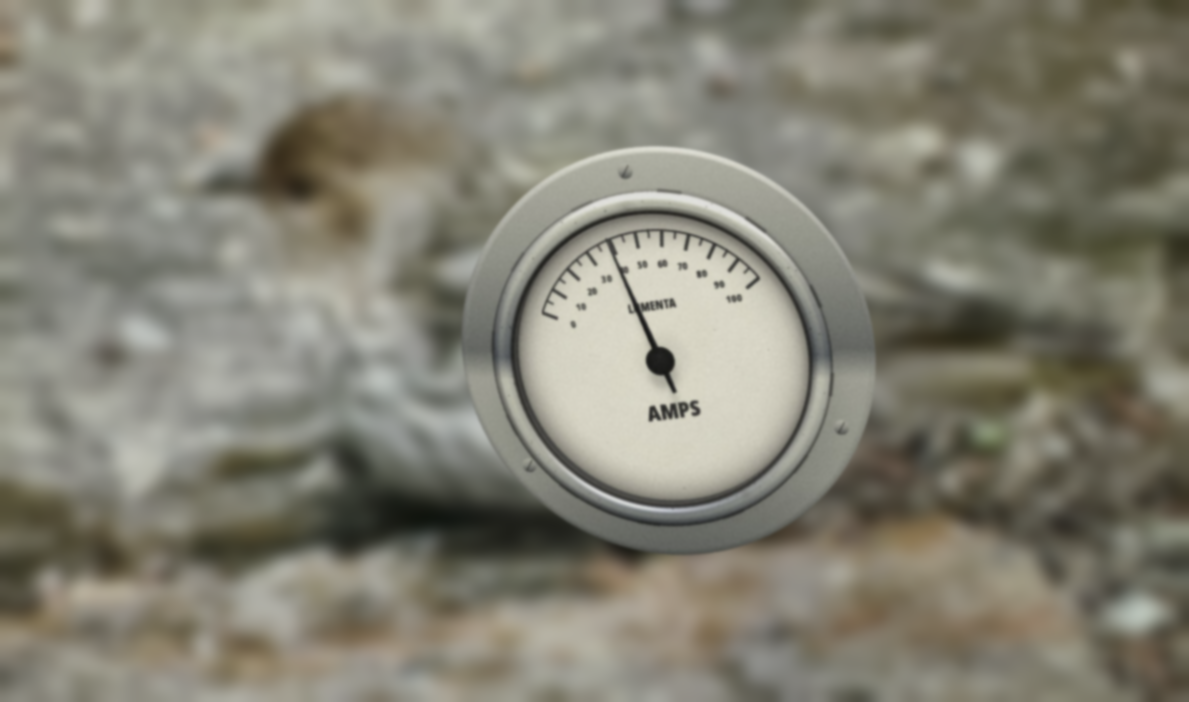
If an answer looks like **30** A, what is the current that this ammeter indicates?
**40** A
